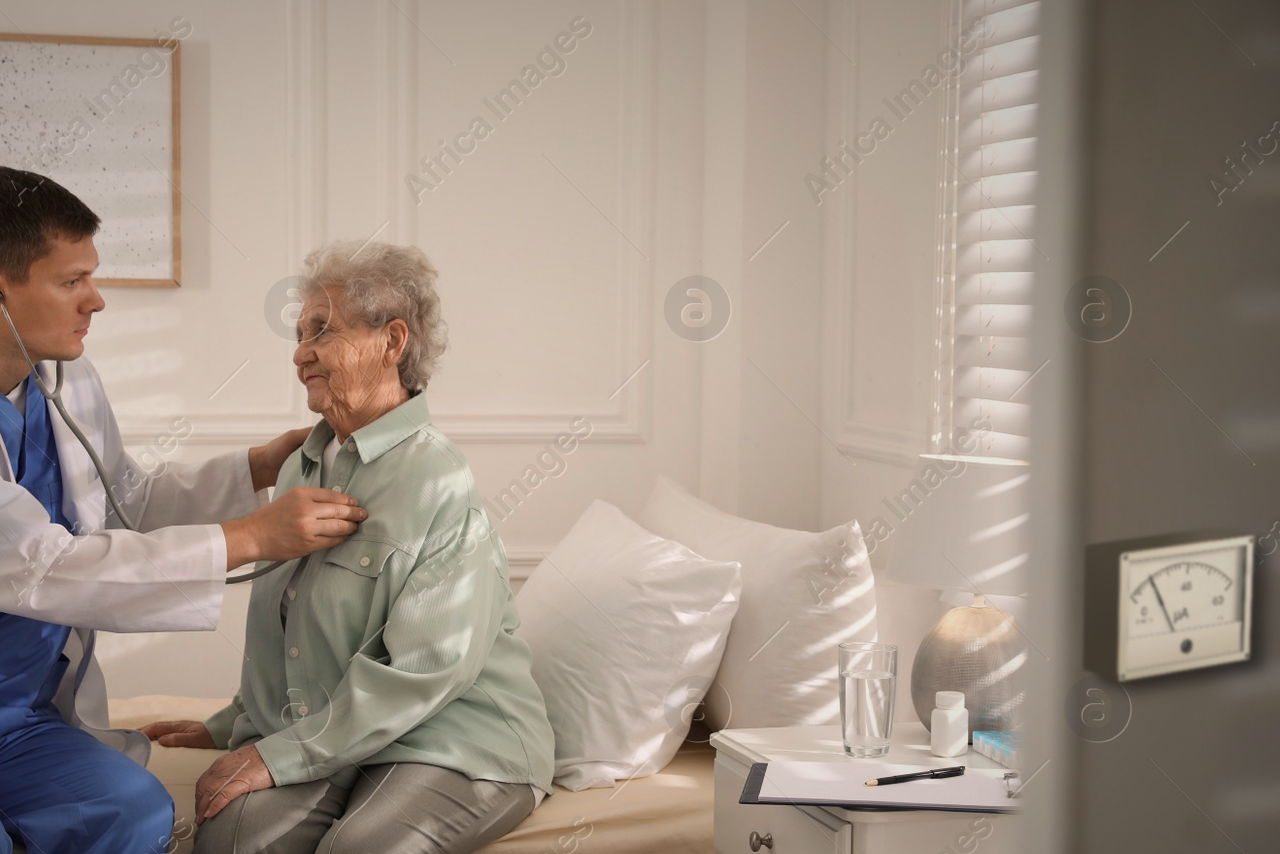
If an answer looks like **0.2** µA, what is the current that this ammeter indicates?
**20** µA
